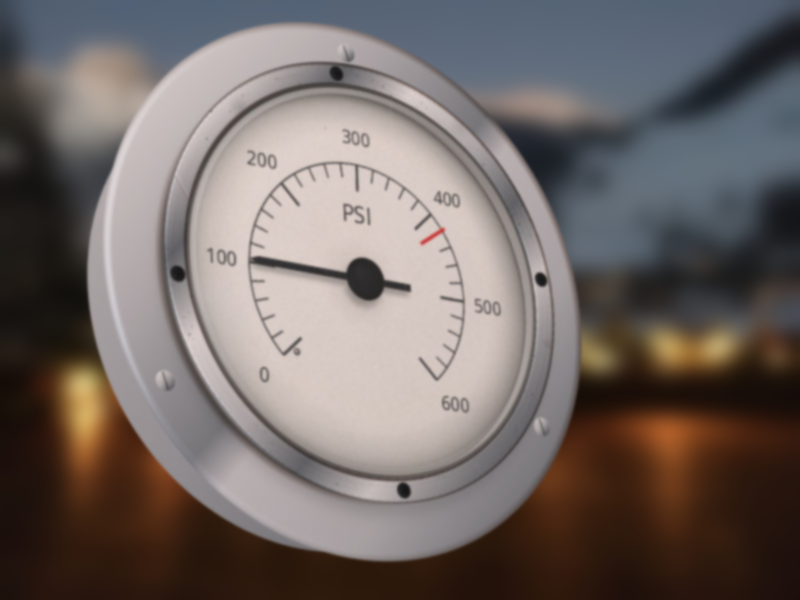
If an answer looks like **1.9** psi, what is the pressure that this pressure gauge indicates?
**100** psi
